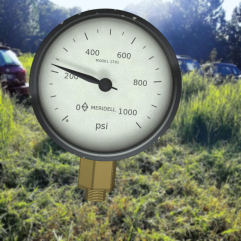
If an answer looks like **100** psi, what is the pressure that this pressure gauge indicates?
**225** psi
